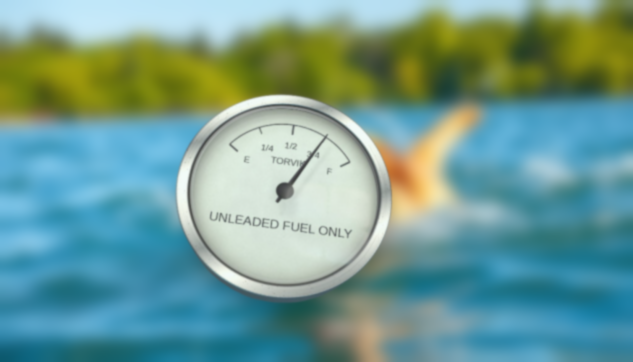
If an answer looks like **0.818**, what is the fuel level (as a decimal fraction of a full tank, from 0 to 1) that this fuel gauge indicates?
**0.75**
